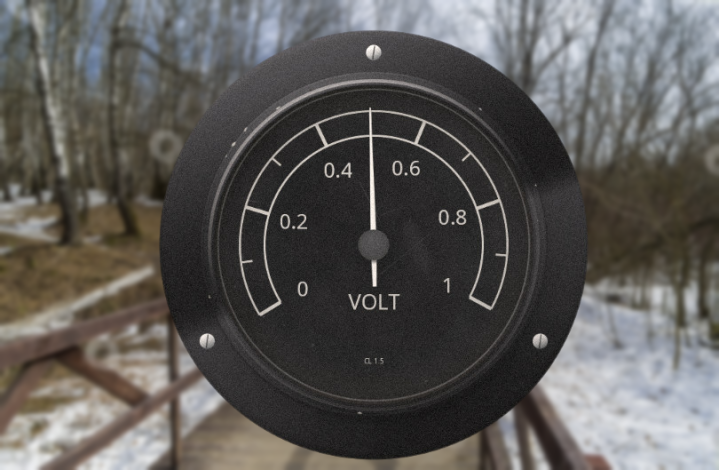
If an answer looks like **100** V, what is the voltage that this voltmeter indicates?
**0.5** V
